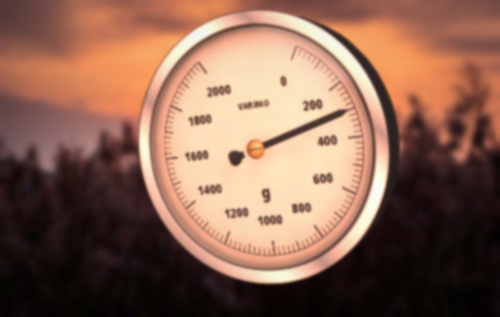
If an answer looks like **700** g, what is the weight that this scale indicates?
**300** g
